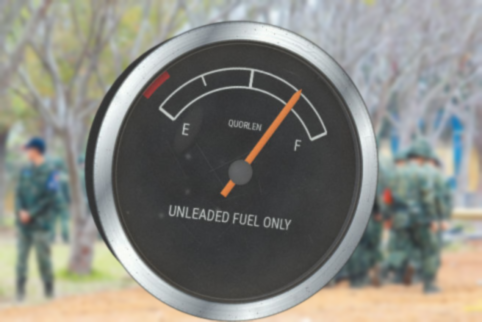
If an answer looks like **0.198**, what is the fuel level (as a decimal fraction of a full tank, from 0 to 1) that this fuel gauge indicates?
**0.75**
